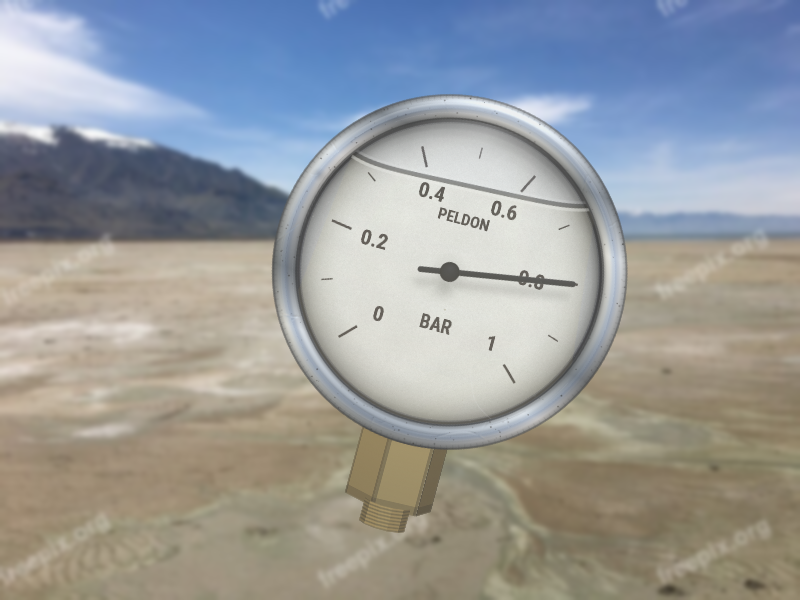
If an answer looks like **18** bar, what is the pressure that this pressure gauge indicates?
**0.8** bar
